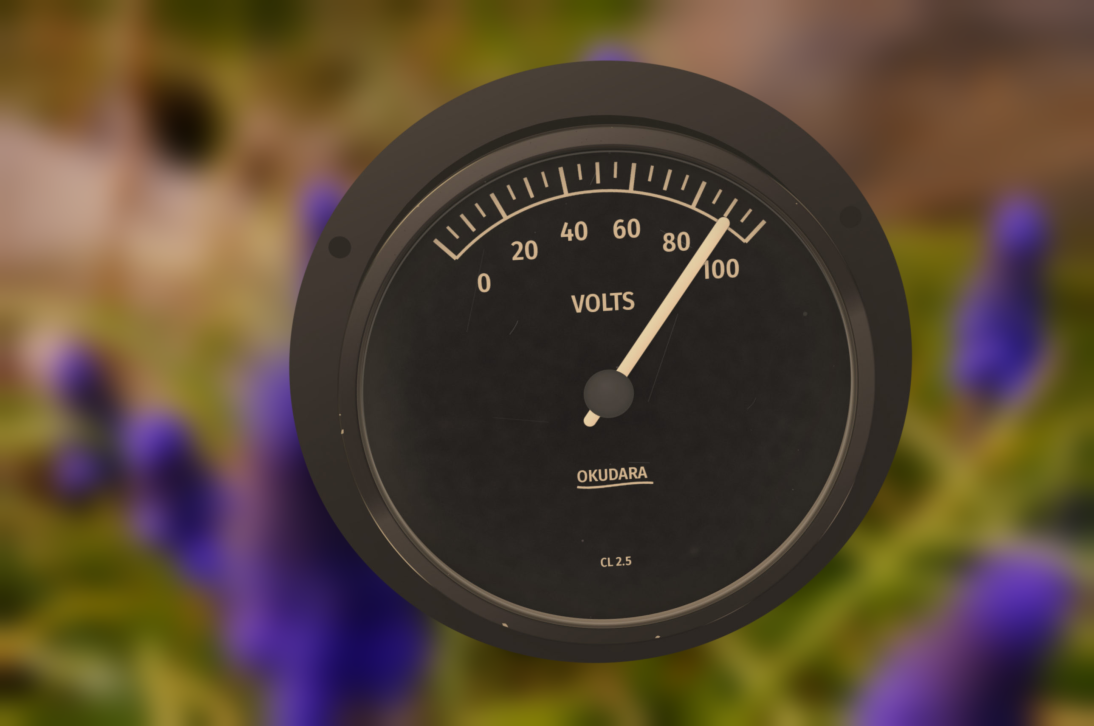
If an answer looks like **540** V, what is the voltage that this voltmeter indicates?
**90** V
